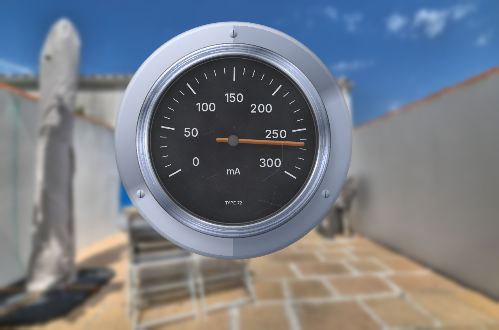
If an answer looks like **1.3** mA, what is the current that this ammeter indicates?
**265** mA
